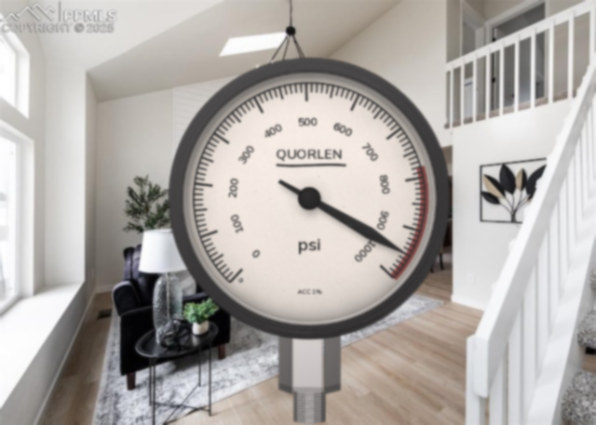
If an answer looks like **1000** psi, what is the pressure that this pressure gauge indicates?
**950** psi
